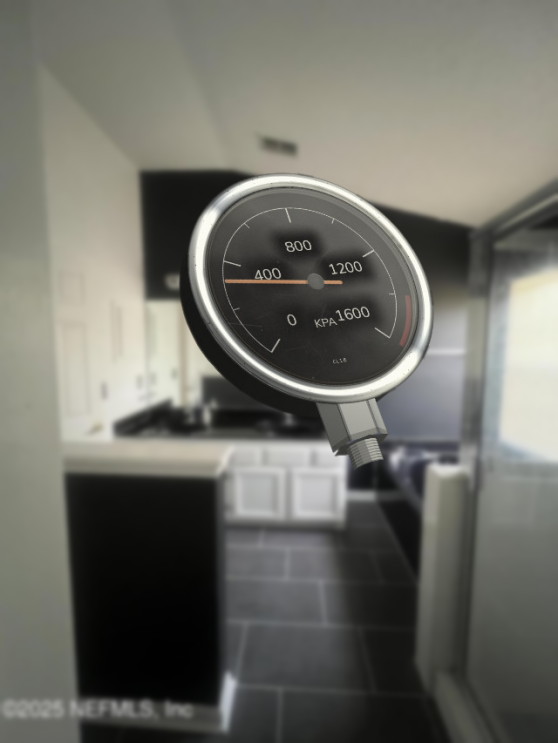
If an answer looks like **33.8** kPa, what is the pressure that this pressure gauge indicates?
**300** kPa
